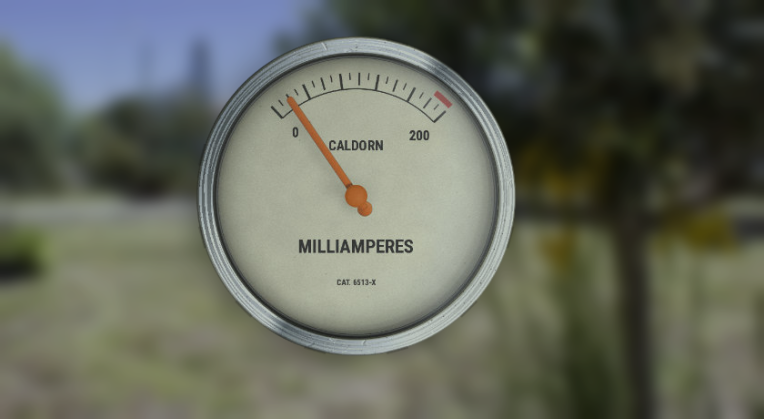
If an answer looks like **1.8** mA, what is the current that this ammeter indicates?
**20** mA
